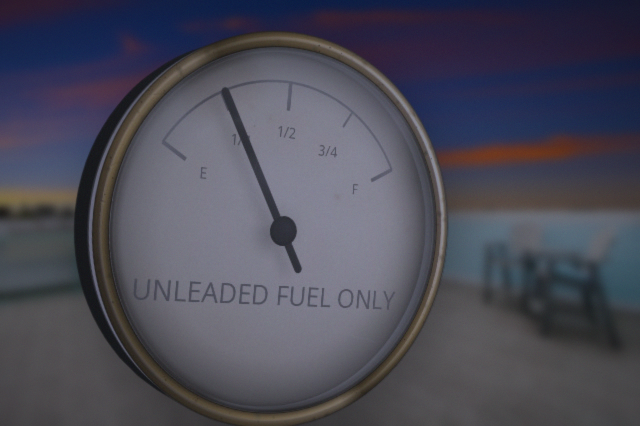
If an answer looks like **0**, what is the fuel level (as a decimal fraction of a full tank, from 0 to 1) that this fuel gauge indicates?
**0.25**
